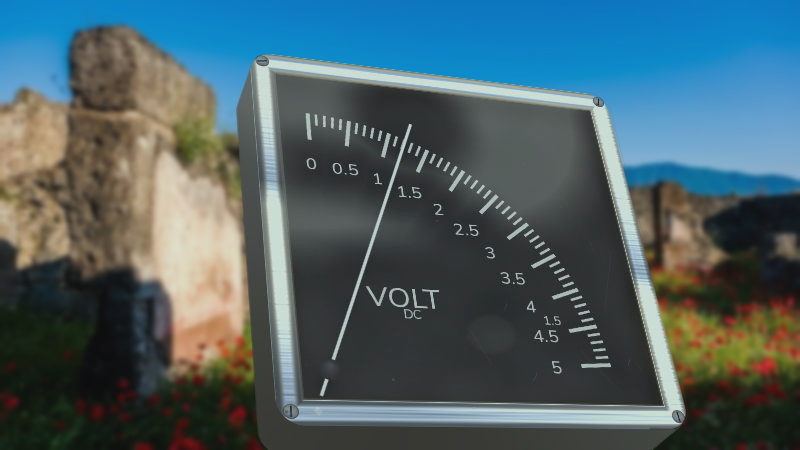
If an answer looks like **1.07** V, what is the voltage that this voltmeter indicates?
**1.2** V
